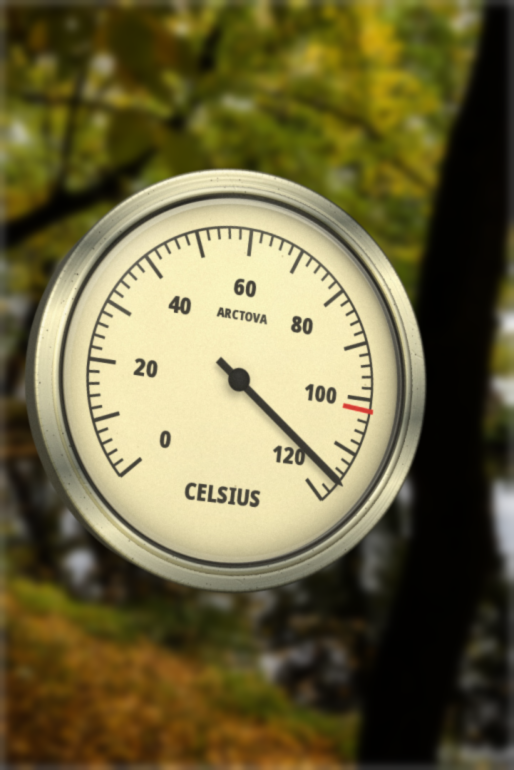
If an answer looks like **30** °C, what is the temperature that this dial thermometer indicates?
**116** °C
